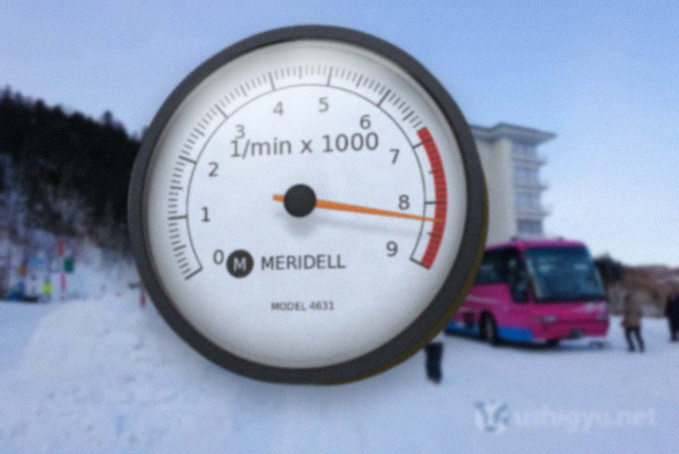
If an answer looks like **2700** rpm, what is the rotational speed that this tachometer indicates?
**8300** rpm
